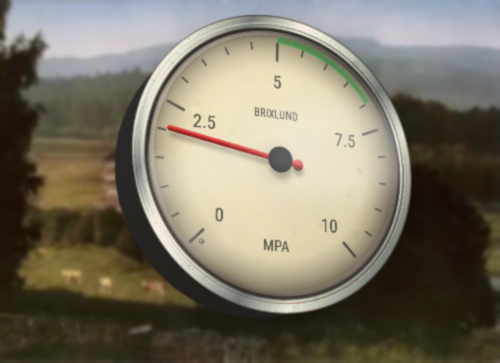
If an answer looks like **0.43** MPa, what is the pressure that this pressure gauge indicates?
**2** MPa
